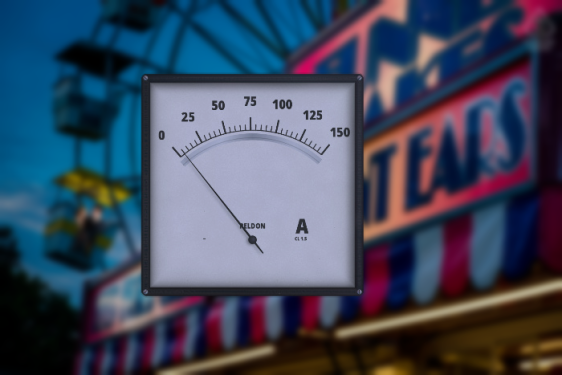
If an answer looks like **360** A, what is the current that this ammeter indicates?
**5** A
